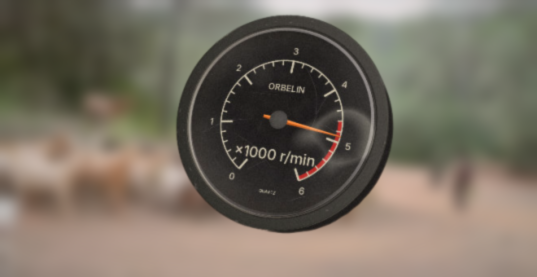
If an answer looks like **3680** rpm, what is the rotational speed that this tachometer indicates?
**4900** rpm
